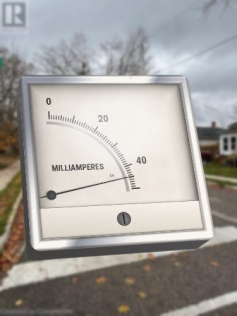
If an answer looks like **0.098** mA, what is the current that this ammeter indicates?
**45** mA
